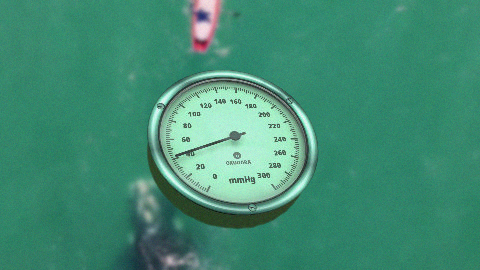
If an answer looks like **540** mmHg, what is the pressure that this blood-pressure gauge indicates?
**40** mmHg
